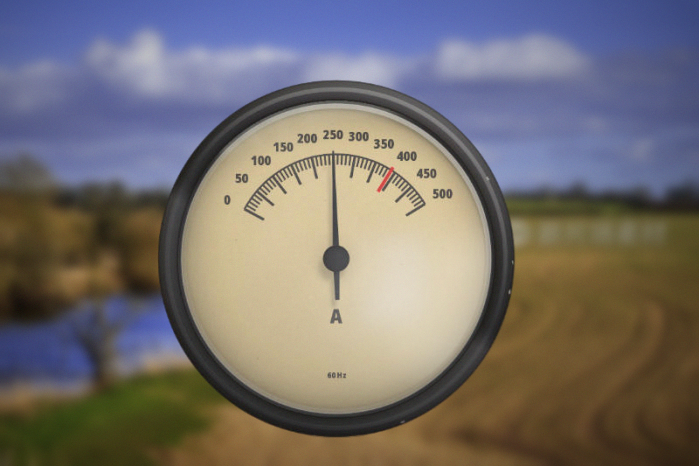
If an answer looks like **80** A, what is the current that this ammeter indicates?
**250** A
